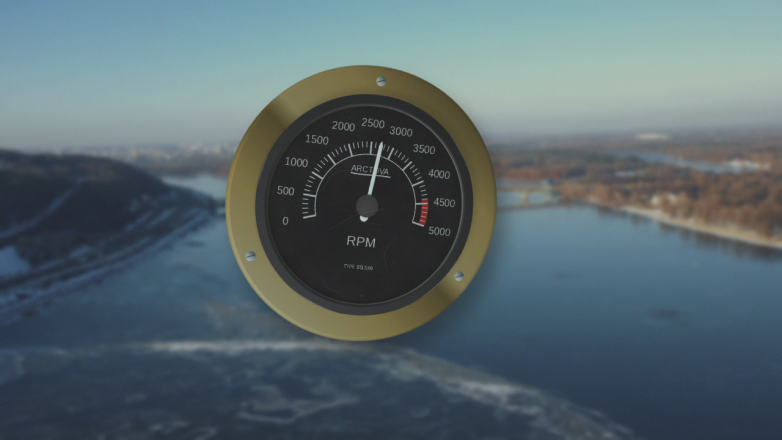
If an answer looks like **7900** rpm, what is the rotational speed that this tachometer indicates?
**2700** rpm
